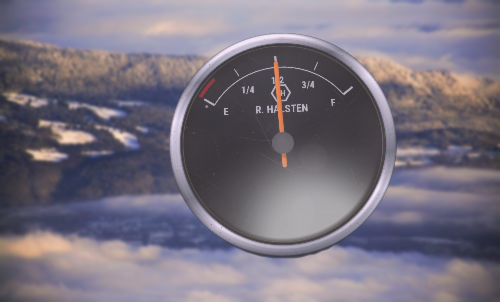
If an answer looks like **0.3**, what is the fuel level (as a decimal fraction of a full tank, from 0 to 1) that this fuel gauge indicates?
**0.5**
